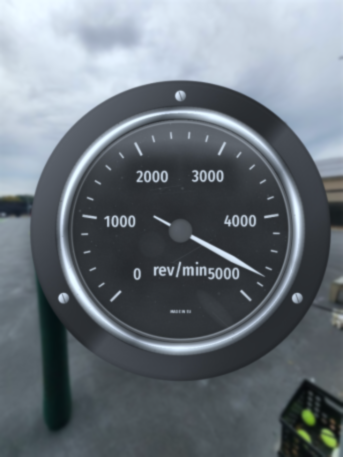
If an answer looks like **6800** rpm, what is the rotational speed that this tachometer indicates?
**4700** rpm
